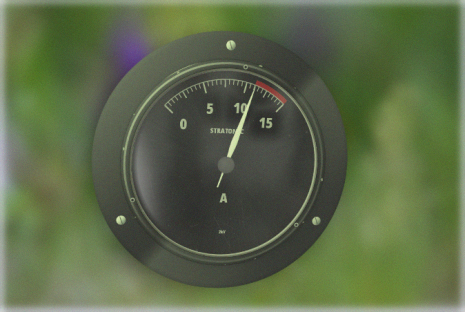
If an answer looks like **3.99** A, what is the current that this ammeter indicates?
**11** A
